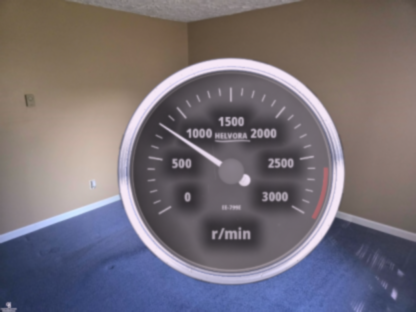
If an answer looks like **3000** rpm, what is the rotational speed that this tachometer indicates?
**800** rpm
